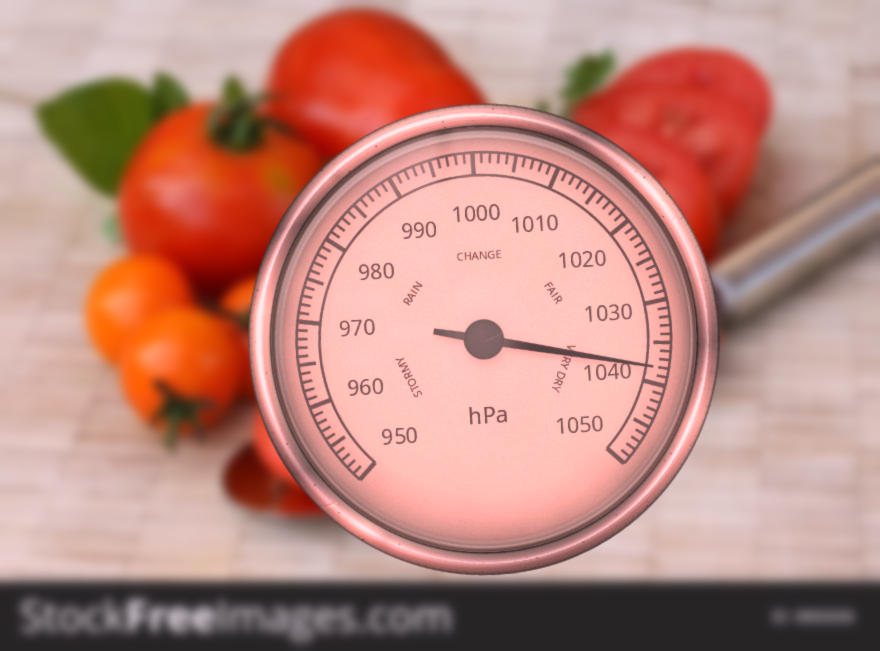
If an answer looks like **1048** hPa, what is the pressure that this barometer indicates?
**1038** hPa
